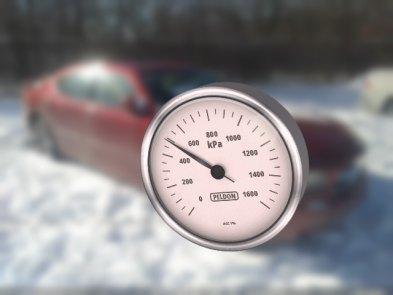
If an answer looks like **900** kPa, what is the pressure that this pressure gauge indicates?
**500** kPa
